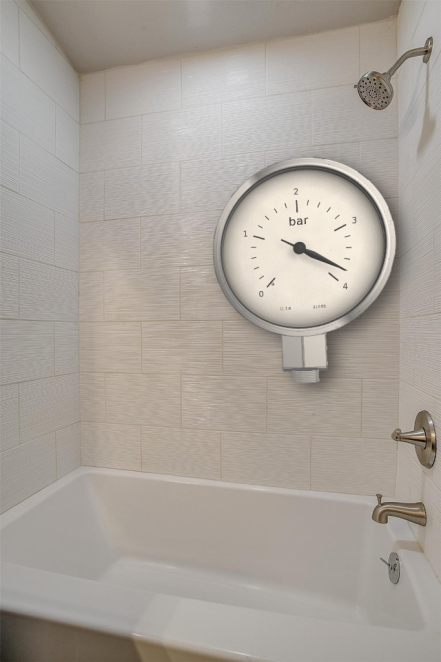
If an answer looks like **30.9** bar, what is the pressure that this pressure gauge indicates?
**3.8** bar
